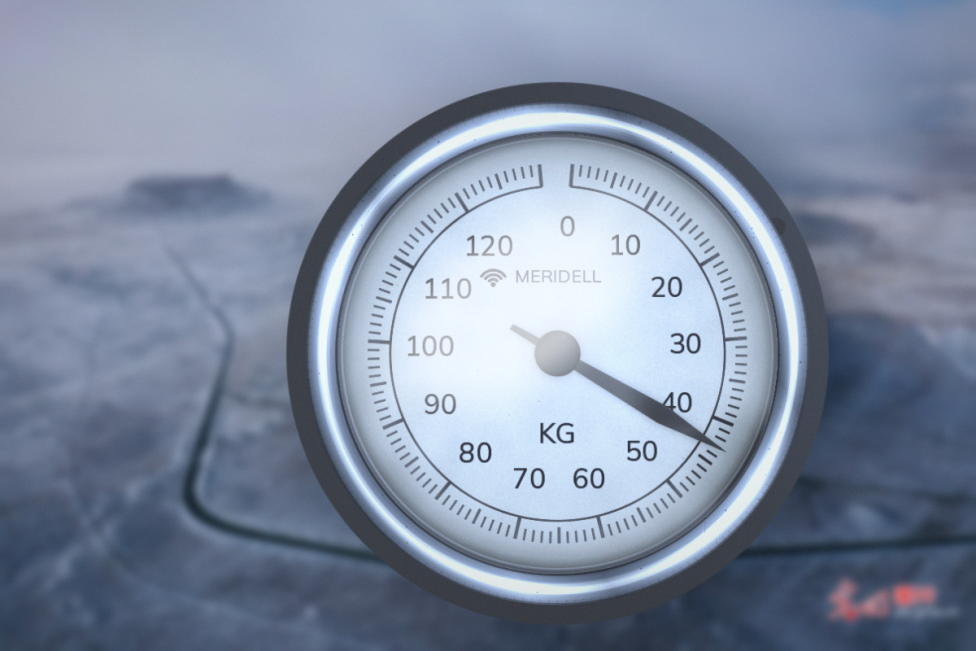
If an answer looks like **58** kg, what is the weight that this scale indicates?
**43** kg
